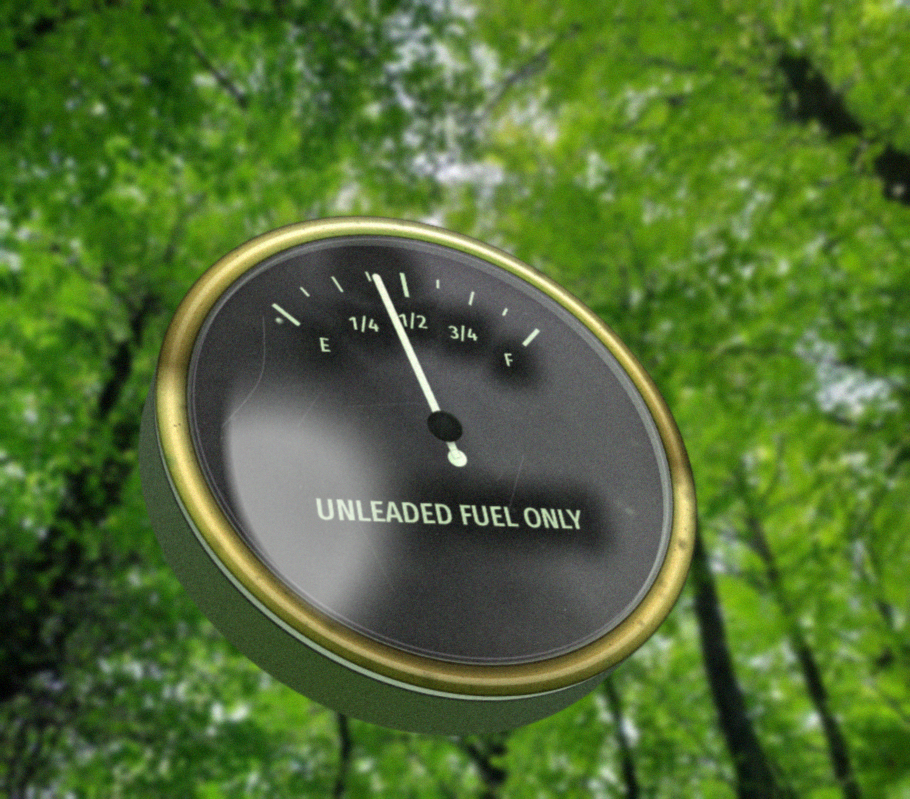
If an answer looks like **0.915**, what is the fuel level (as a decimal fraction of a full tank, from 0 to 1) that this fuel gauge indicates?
**0.375**
